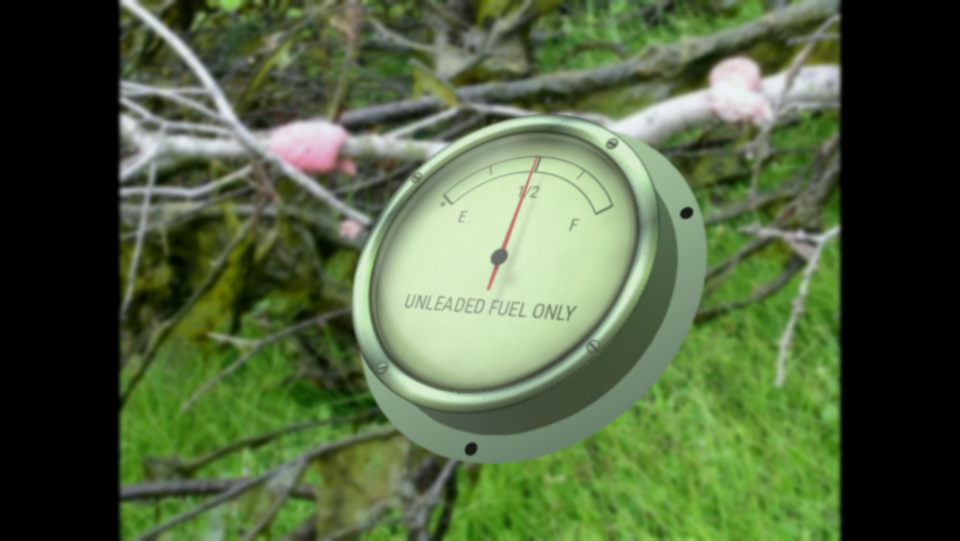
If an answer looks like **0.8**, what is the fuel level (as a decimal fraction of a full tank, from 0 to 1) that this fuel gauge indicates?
**0.5**
